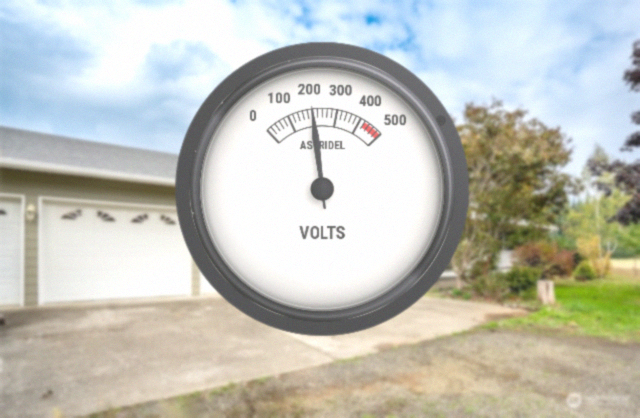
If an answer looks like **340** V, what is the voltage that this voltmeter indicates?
**200** V
